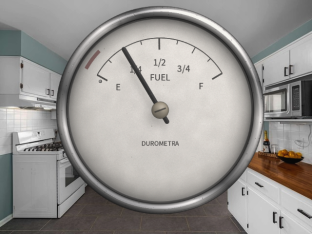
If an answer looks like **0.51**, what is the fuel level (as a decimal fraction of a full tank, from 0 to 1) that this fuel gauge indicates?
**0.25**
